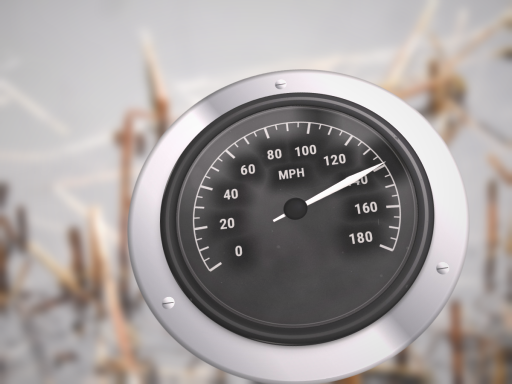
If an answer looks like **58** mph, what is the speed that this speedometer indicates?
**140** mph
